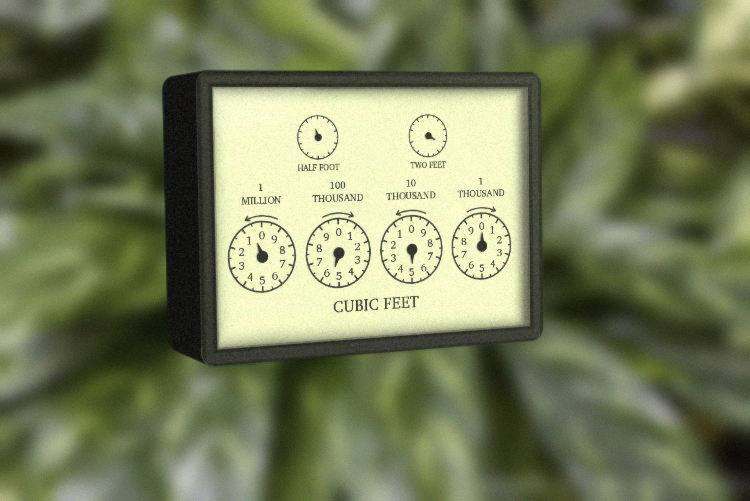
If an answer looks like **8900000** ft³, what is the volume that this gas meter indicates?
**55000** ft³
